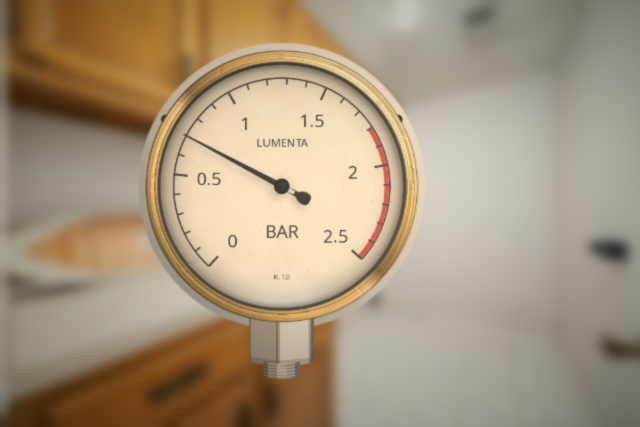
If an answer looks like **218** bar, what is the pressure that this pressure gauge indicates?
**0.7** bar
